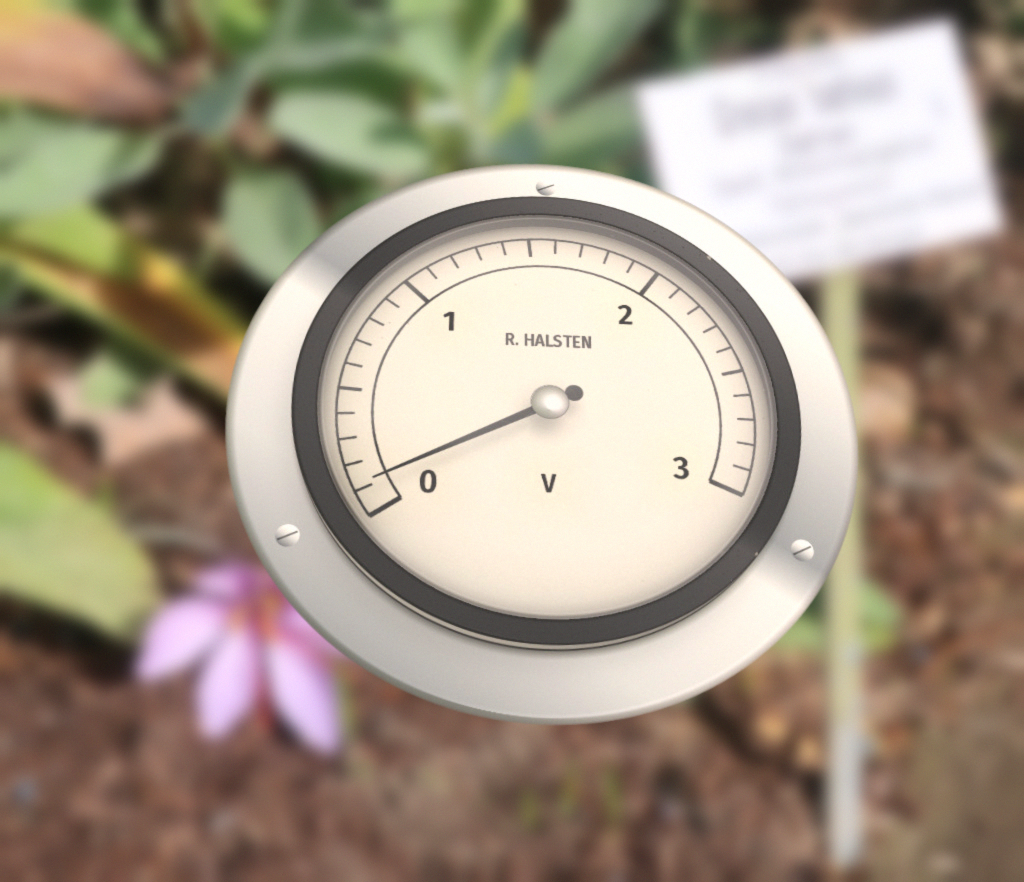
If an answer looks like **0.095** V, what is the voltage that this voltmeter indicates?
**0.1** V
